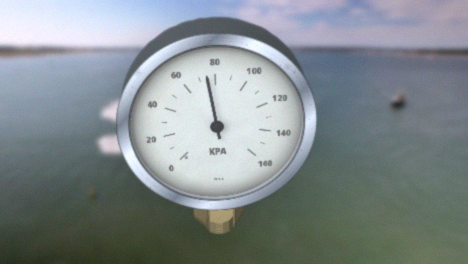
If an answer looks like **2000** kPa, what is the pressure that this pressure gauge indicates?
**75** kPa
